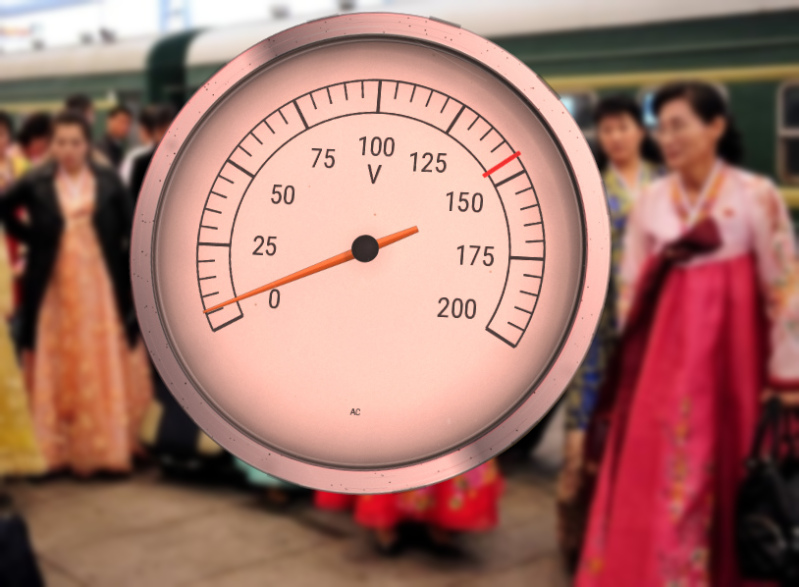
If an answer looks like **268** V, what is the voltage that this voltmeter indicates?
**5** V
